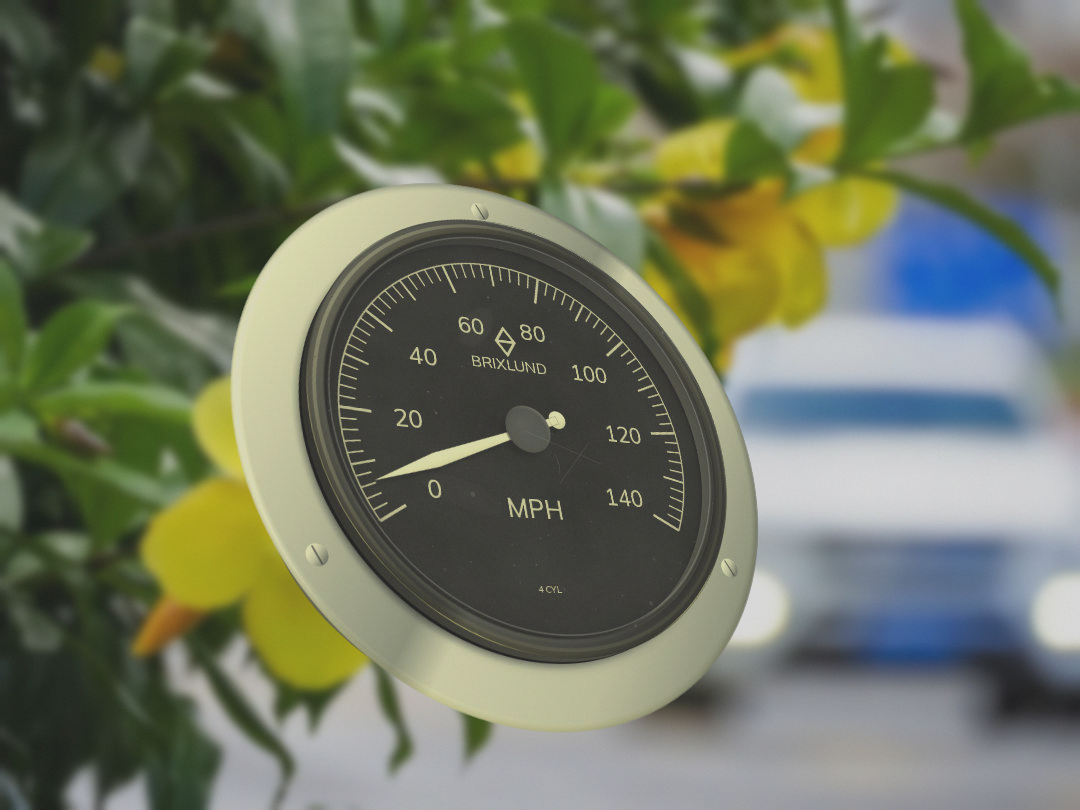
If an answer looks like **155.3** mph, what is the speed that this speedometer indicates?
**6** mph
